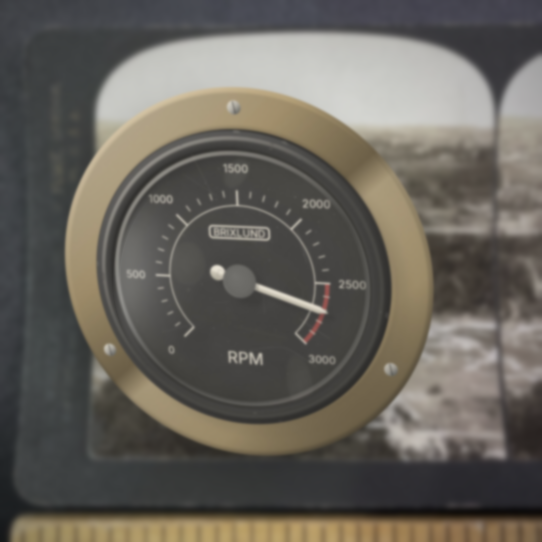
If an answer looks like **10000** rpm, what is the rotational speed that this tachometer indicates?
**2700** rpm
